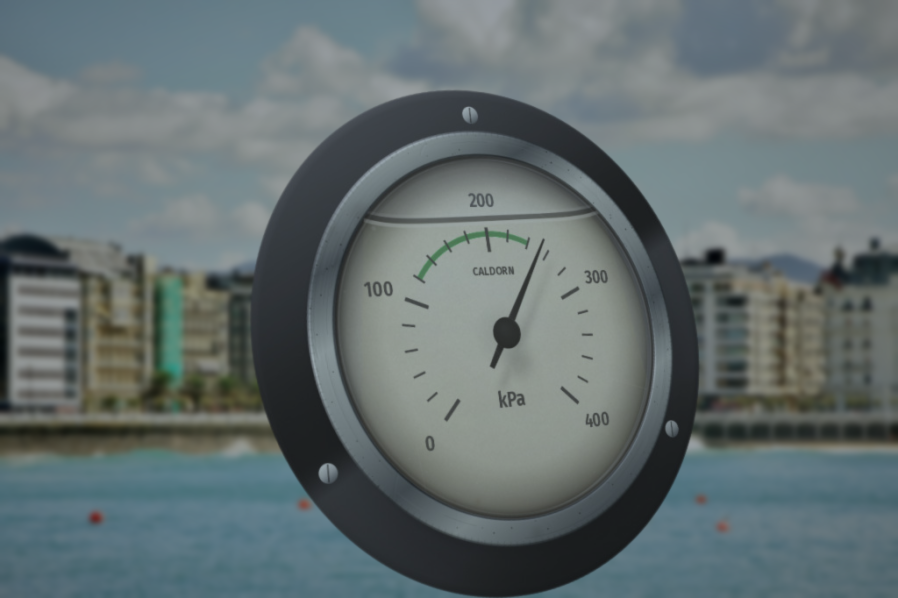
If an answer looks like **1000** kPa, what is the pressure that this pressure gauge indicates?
**250** kPa
